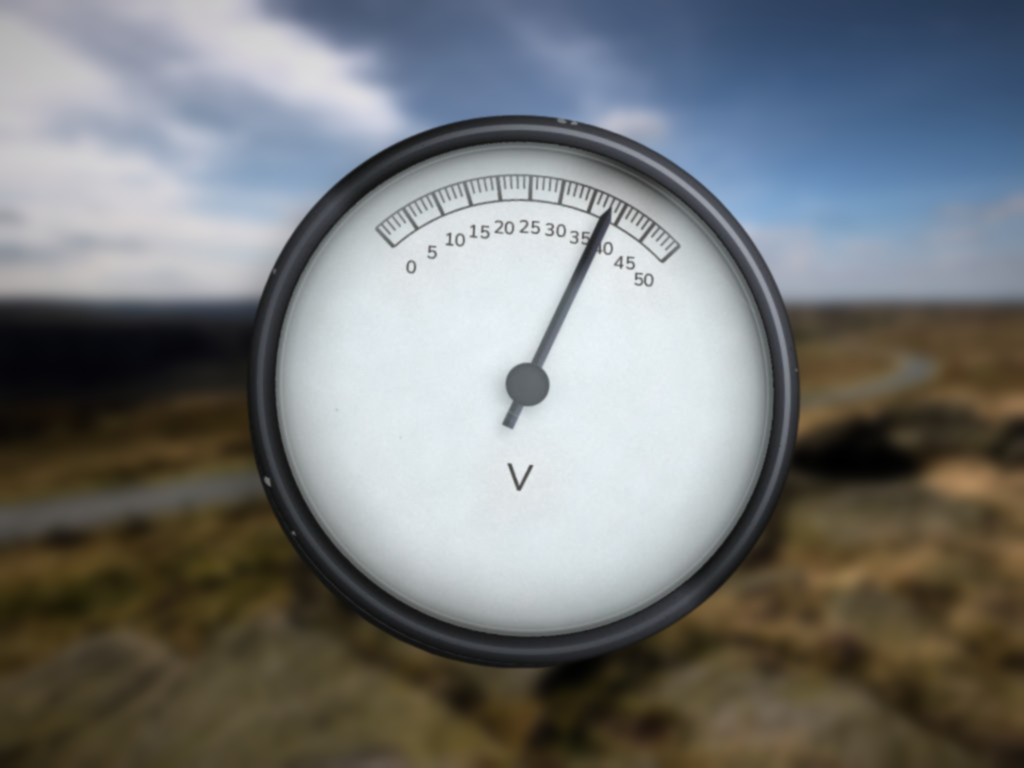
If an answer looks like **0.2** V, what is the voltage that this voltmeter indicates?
**38** V
